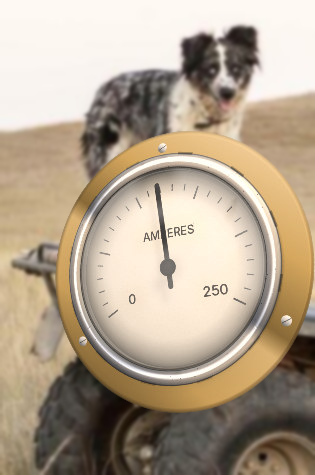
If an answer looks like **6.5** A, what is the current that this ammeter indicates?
**120** A
